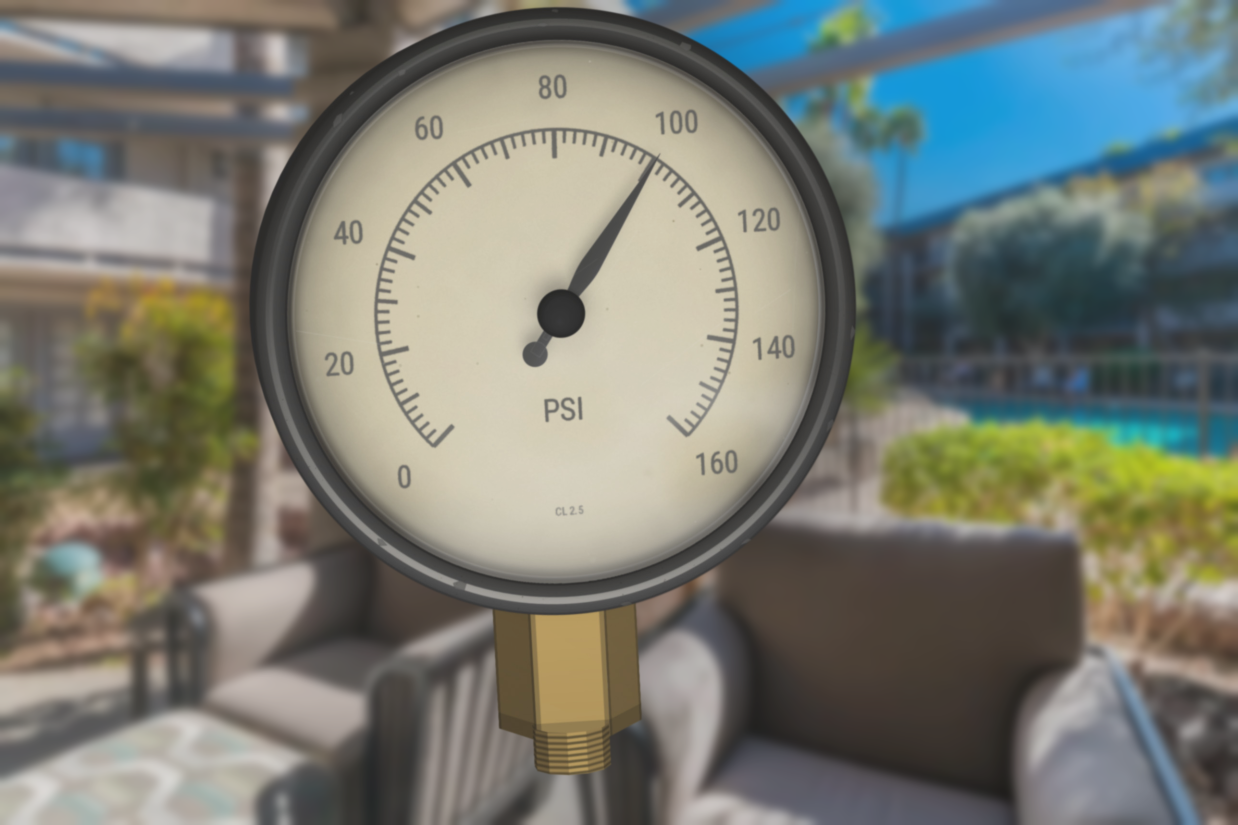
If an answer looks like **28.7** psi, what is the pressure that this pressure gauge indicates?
**100** psi
